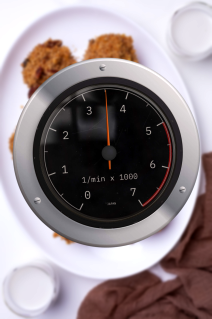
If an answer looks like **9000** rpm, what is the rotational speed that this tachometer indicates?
**3500** rpm
